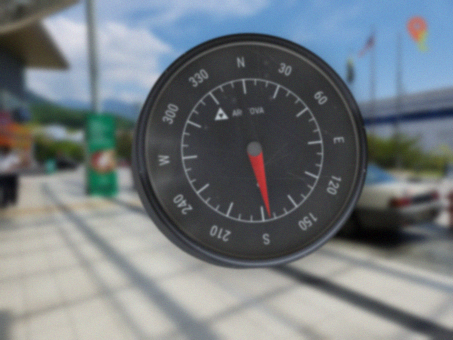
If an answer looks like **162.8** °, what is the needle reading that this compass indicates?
**175** °
